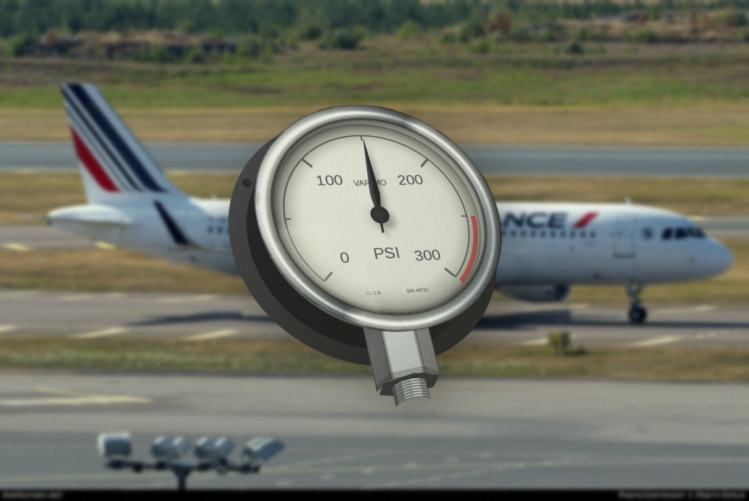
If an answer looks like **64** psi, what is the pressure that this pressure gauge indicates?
**150** psi
